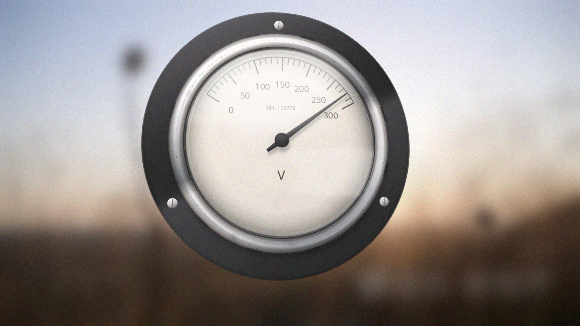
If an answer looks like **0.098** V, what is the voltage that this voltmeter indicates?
**280** V
